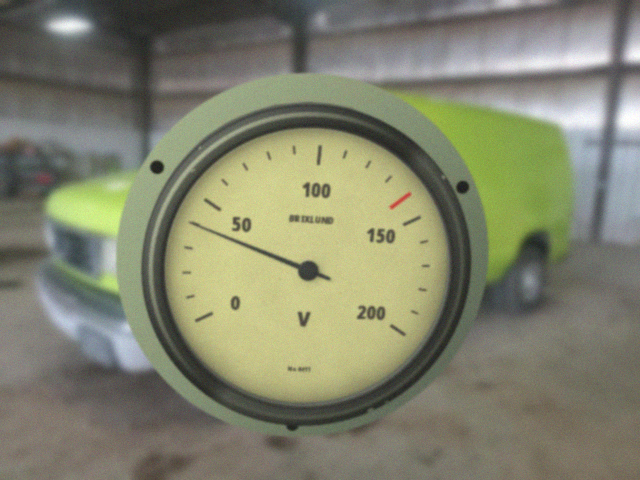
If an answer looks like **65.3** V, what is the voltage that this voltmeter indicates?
**40** V
